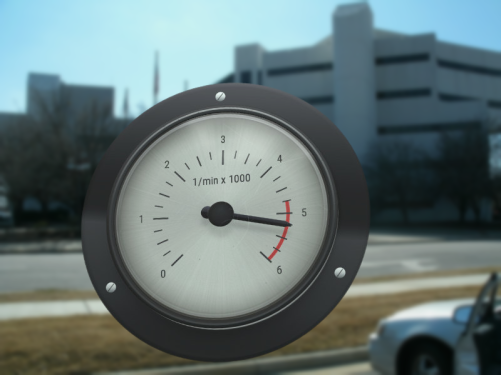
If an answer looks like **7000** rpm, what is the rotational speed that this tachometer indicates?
**5250** rpm
